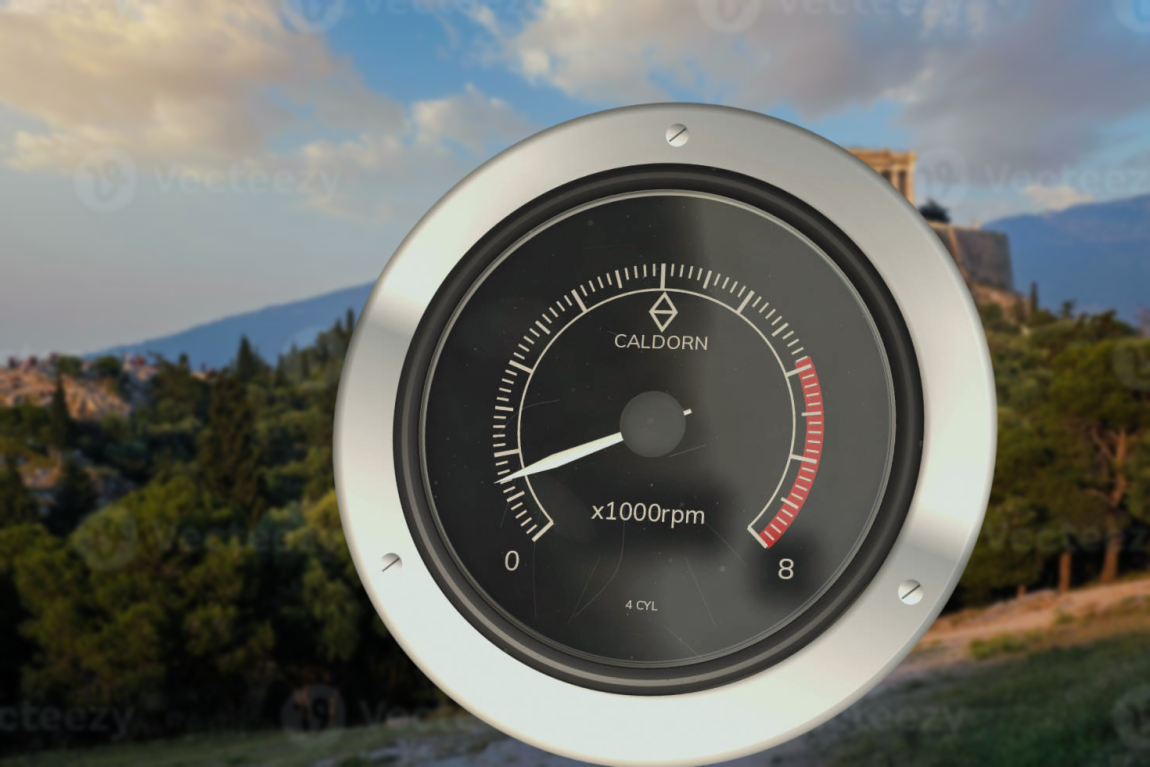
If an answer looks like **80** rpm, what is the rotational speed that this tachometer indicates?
**700** rpm
